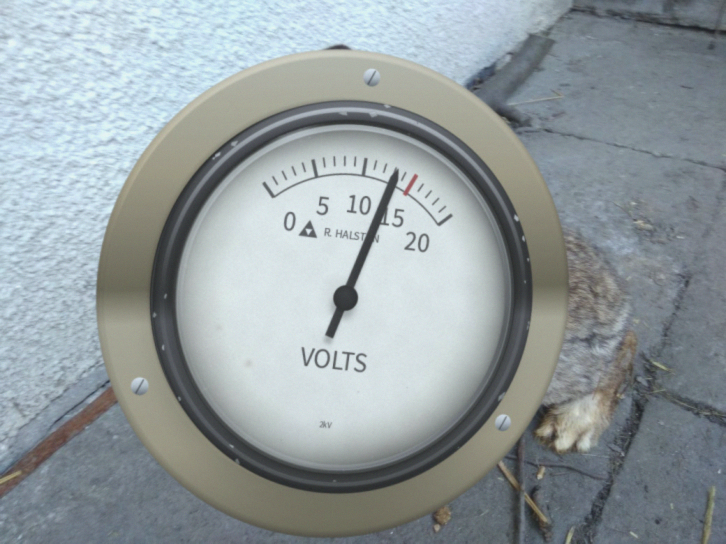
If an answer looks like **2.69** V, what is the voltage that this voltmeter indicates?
**13** V
